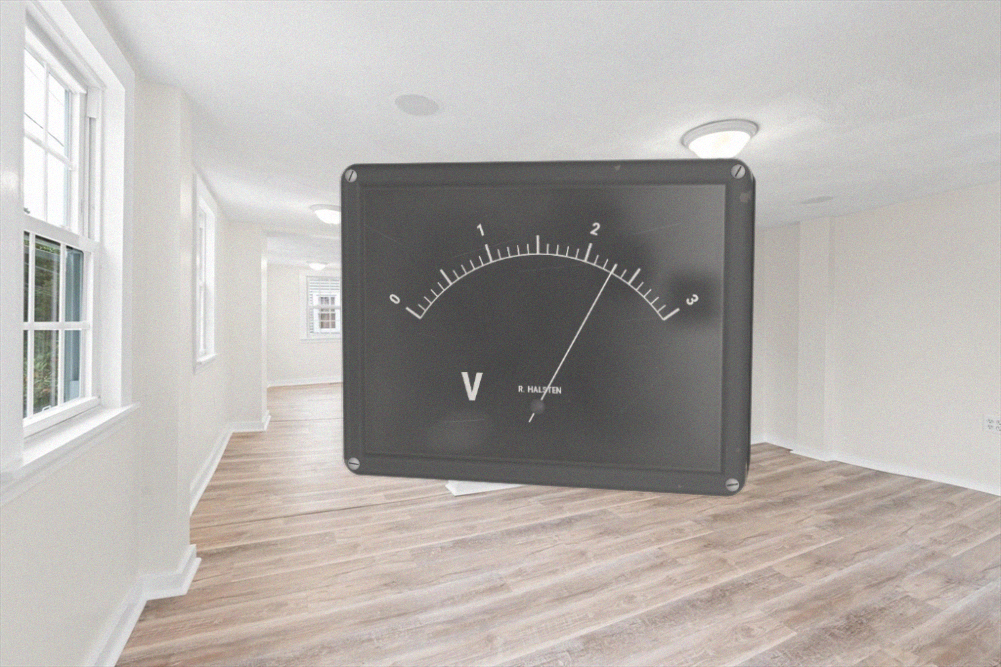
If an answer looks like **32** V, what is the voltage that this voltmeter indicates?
**2.3** V
